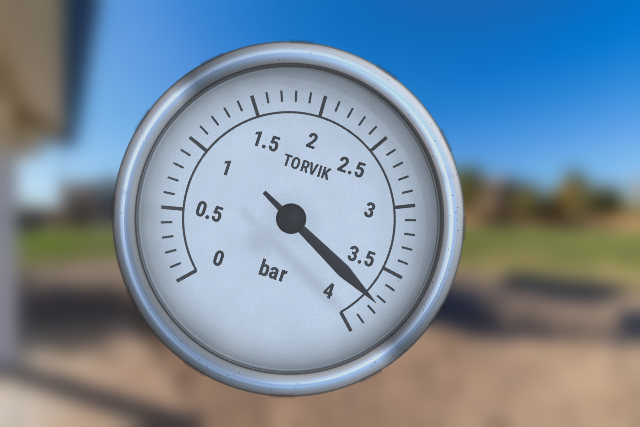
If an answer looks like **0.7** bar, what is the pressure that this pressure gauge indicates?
**3.75** bar
